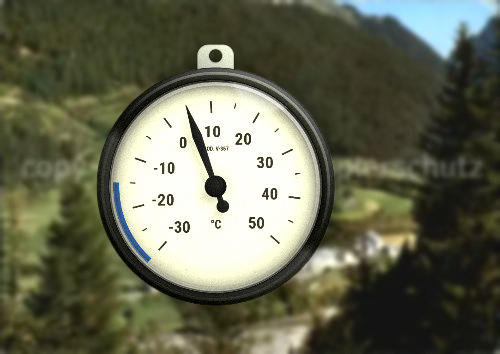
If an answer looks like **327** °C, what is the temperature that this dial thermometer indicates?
**5** °C
